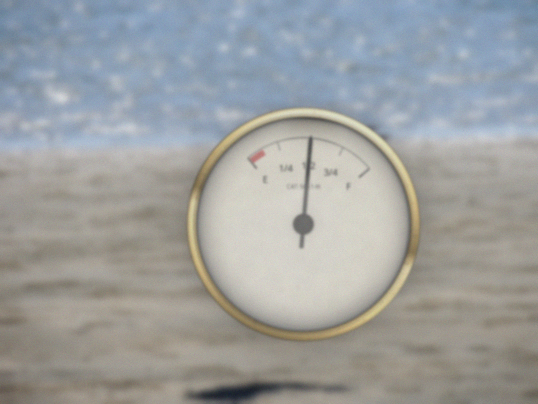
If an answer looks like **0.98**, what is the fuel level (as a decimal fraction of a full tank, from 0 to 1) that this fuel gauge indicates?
**0.5**
